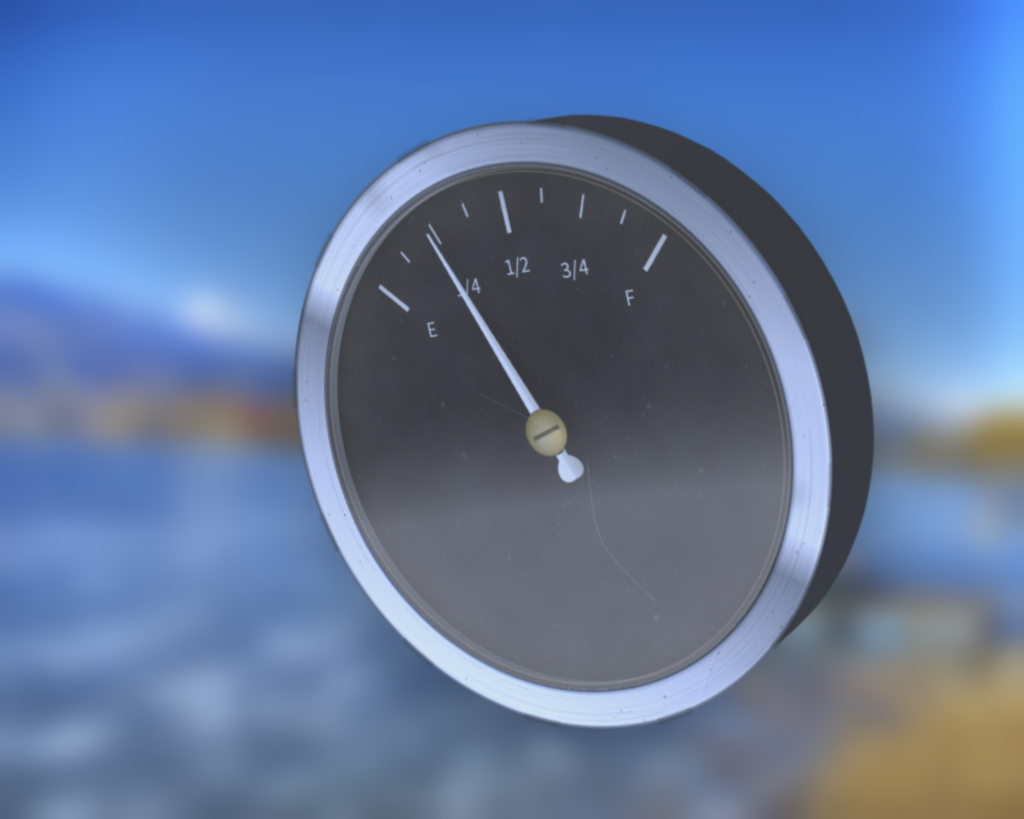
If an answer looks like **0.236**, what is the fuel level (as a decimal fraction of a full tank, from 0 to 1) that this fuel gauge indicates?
**0.25**
